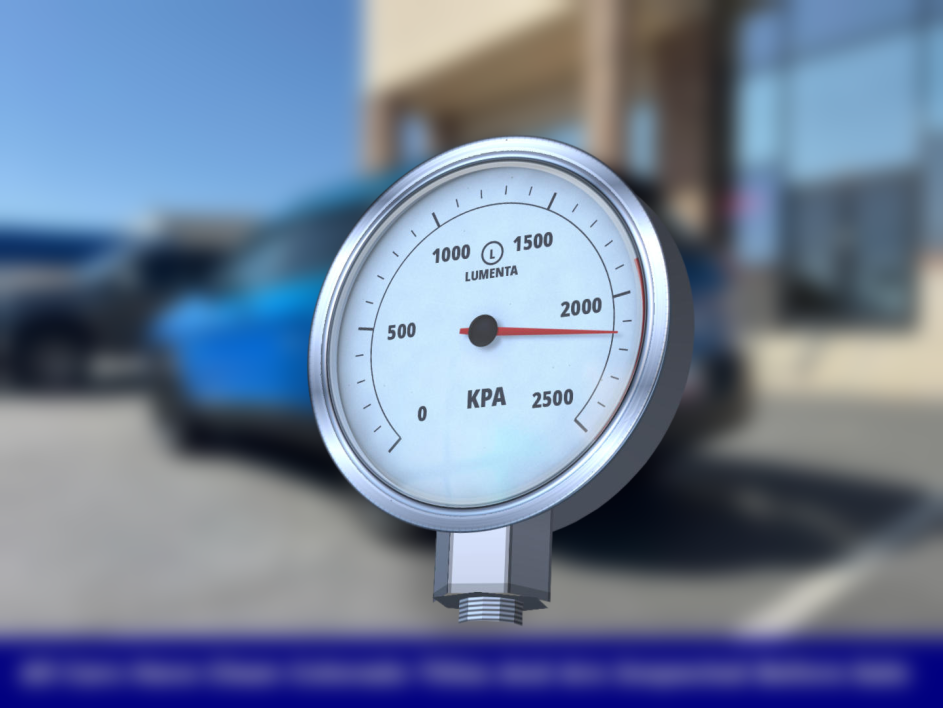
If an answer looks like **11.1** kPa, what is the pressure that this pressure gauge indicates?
**2150** kPa
